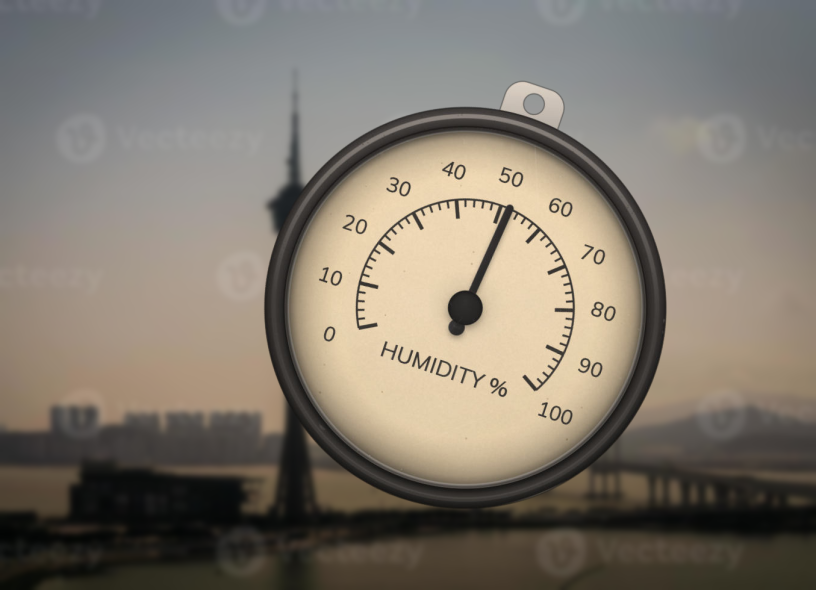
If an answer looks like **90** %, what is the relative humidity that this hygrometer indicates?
**52** %
